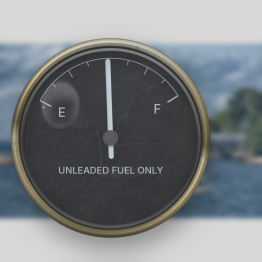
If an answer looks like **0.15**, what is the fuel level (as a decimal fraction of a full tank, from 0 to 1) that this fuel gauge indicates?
**0.5**
